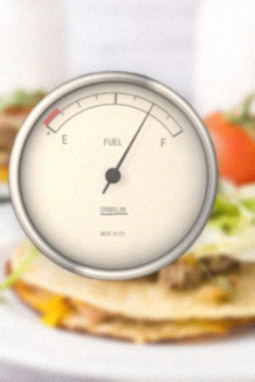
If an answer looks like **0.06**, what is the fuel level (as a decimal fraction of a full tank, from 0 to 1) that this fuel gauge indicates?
**0.75**
